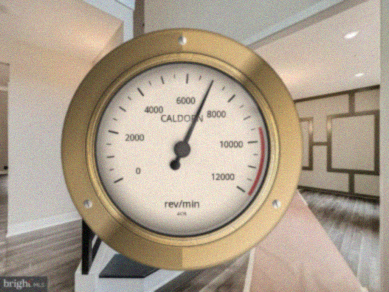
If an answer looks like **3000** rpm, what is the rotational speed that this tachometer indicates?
**7000** rpm
